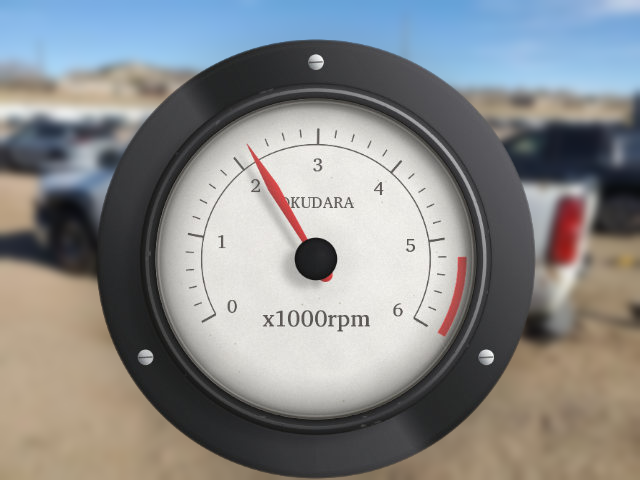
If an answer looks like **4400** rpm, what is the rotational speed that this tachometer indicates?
**2200** rpm
